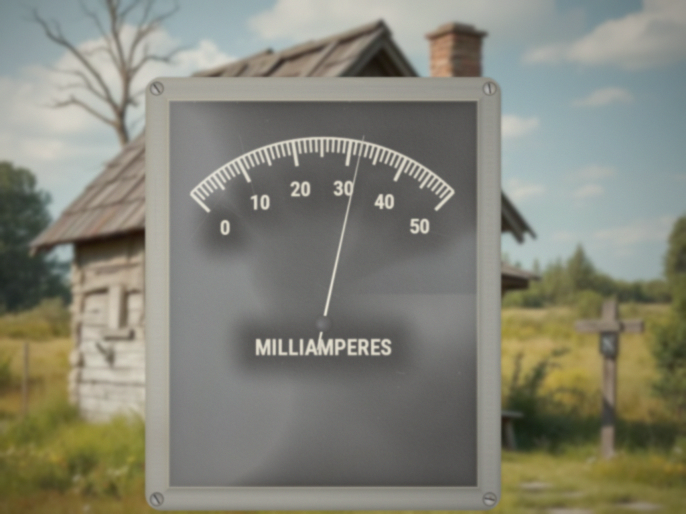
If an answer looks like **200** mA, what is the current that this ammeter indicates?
**32** mA
